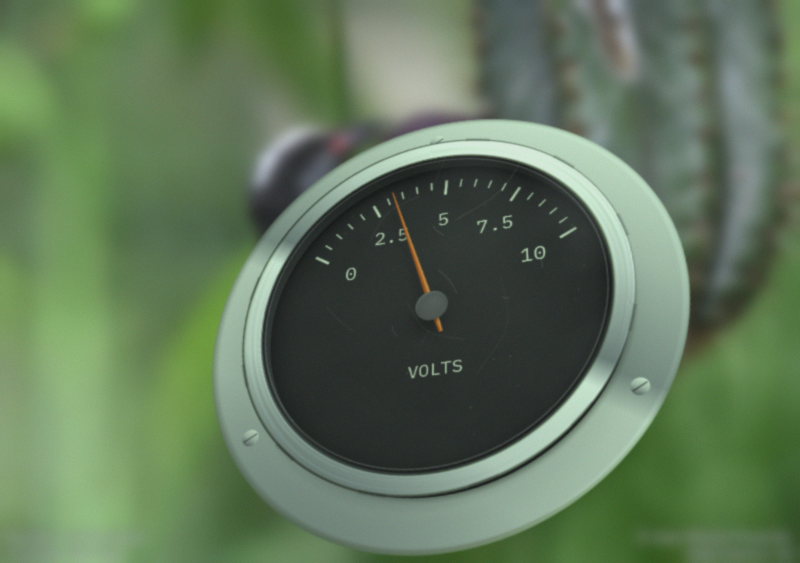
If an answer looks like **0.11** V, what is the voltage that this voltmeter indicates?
**3.25** V
